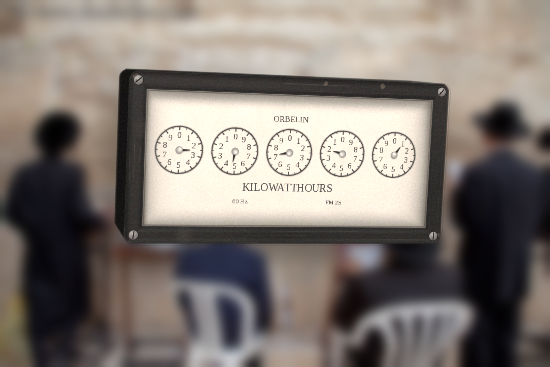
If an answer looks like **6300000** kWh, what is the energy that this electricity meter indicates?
**24721** kWh
